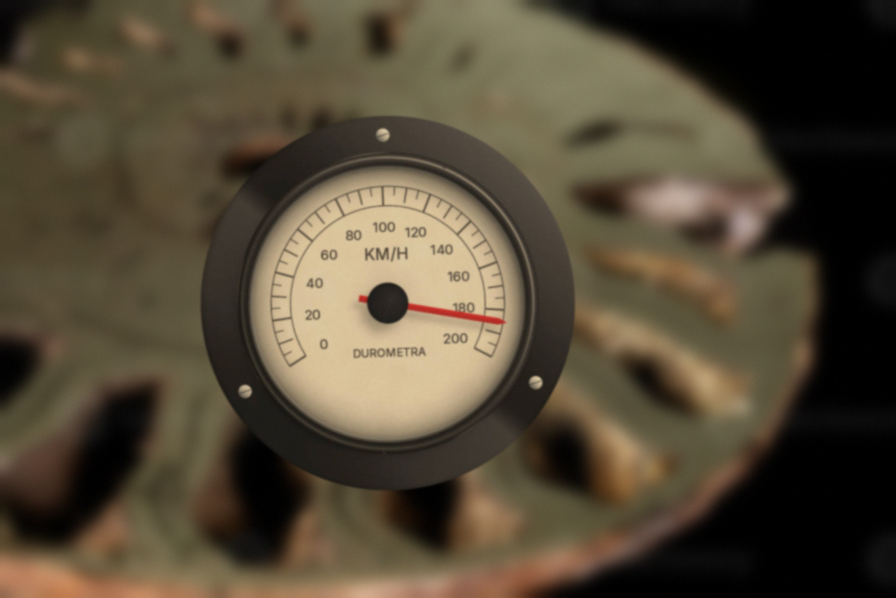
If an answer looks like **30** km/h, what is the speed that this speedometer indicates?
**185** km/h
